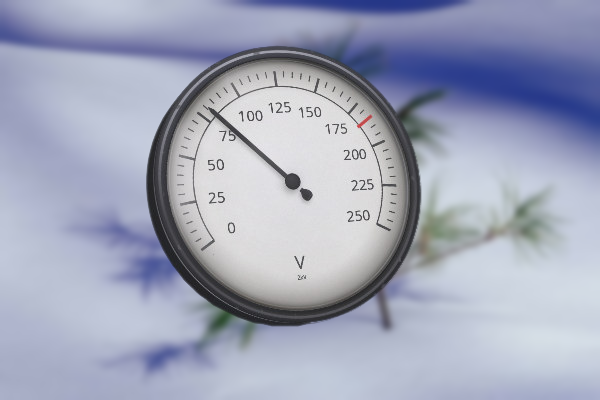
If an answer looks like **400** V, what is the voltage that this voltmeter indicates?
**80** V
